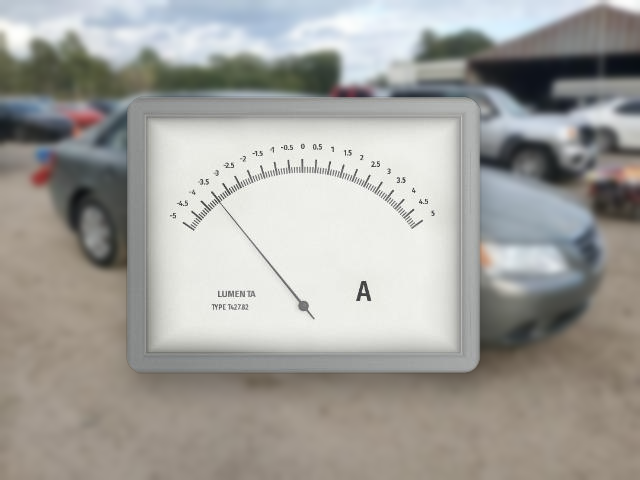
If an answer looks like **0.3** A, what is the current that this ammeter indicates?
**-3.5** A
